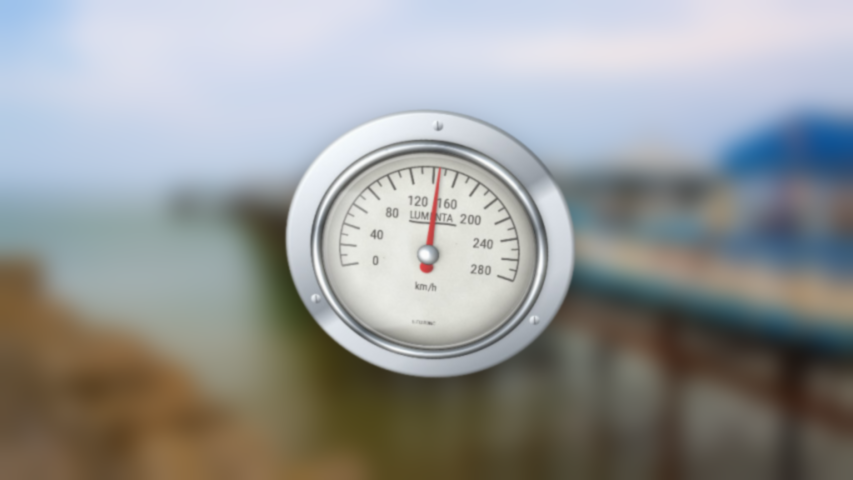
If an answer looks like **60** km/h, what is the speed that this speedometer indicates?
**145** km/h
